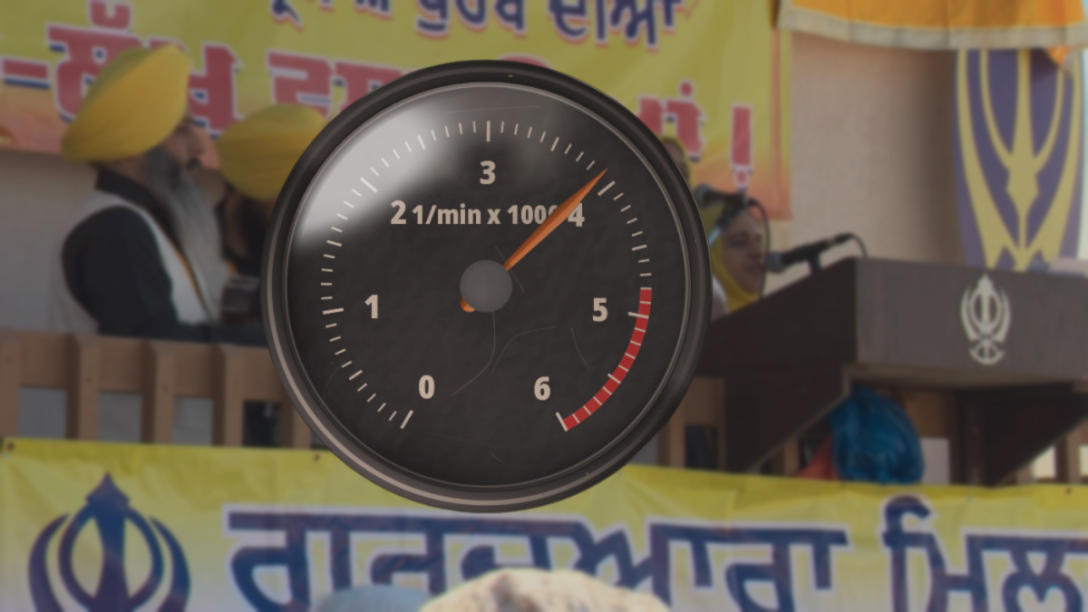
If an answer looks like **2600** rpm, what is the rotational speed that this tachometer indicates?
**3900** rpm
